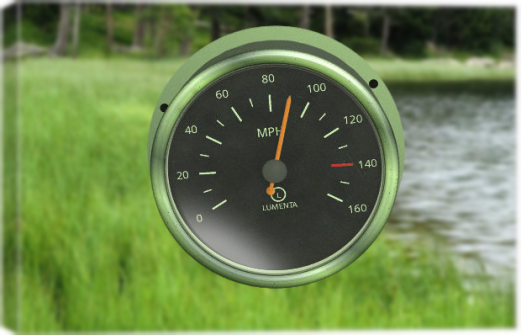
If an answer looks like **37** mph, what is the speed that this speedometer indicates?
**90** mph
